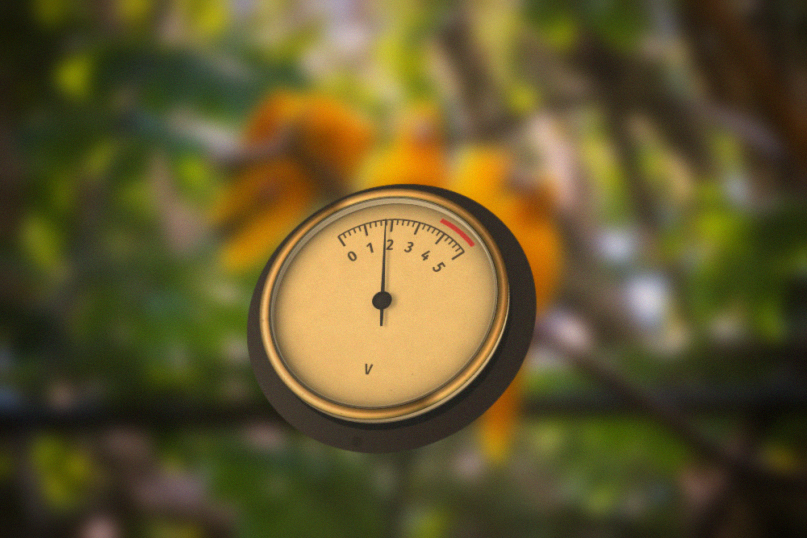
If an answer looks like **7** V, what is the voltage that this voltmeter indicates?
**1.8** V
